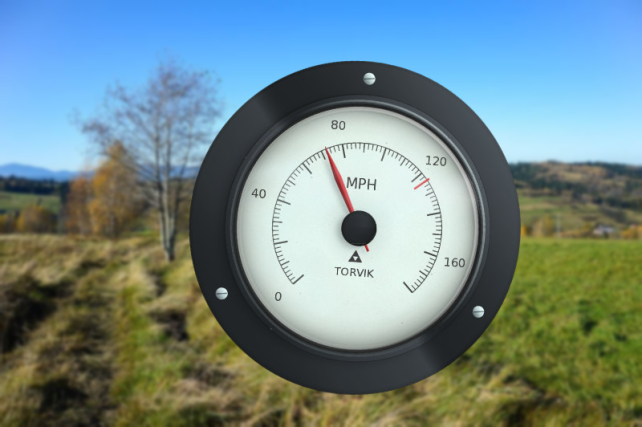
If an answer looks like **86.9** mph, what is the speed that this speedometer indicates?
**72** mph
